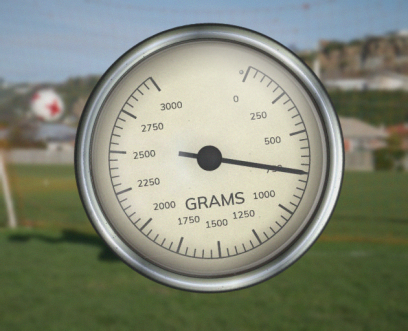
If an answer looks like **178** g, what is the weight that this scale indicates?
**750** g
